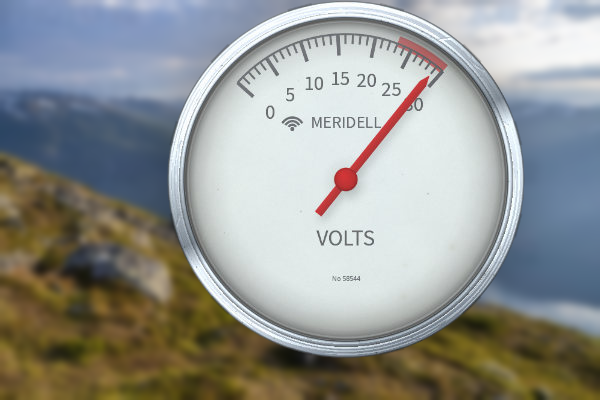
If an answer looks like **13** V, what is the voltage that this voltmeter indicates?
**29** V
